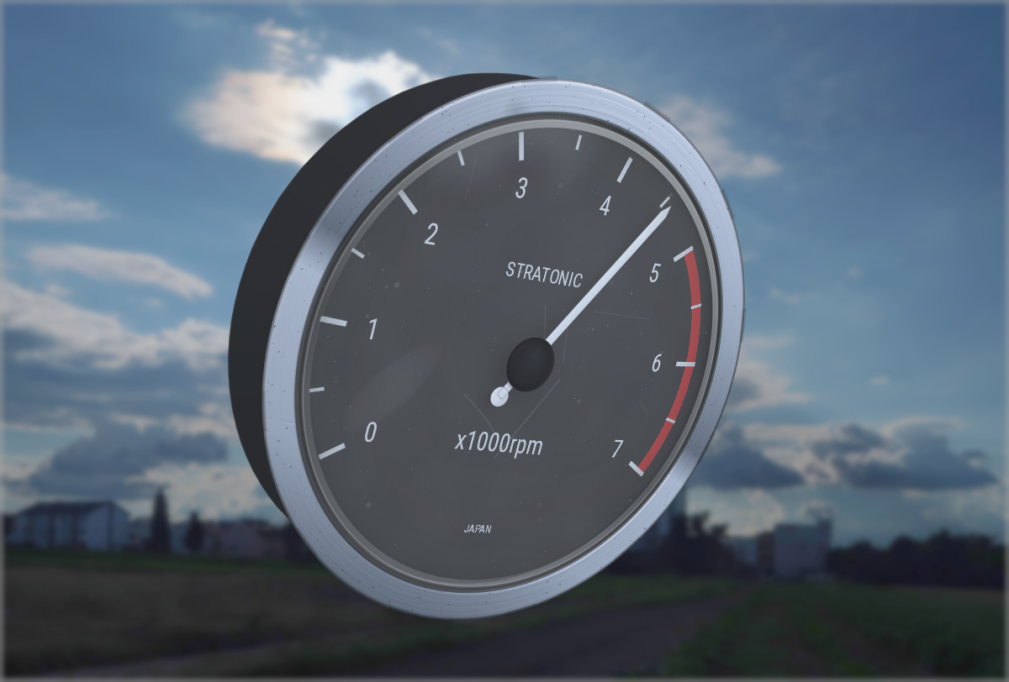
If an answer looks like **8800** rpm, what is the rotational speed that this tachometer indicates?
**4500** rpm
